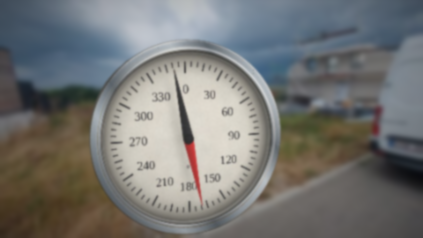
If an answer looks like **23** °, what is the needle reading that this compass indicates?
**170** °
